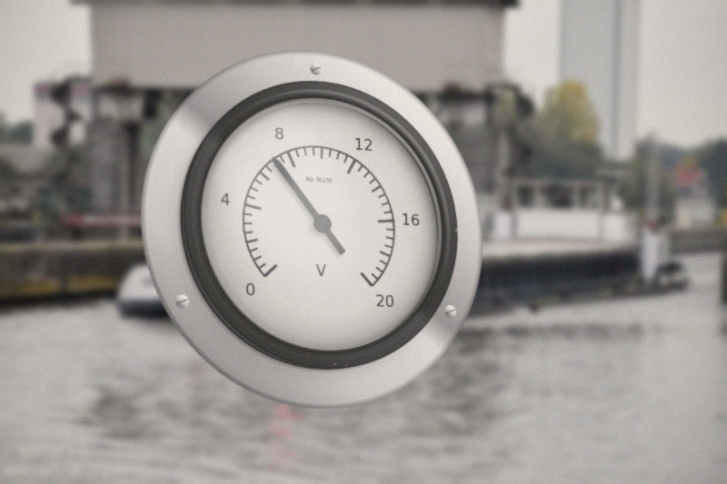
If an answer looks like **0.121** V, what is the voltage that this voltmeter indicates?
**7** V
